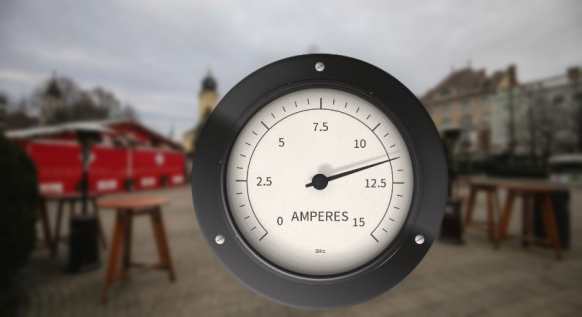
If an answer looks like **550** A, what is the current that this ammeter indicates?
**11.5** A
